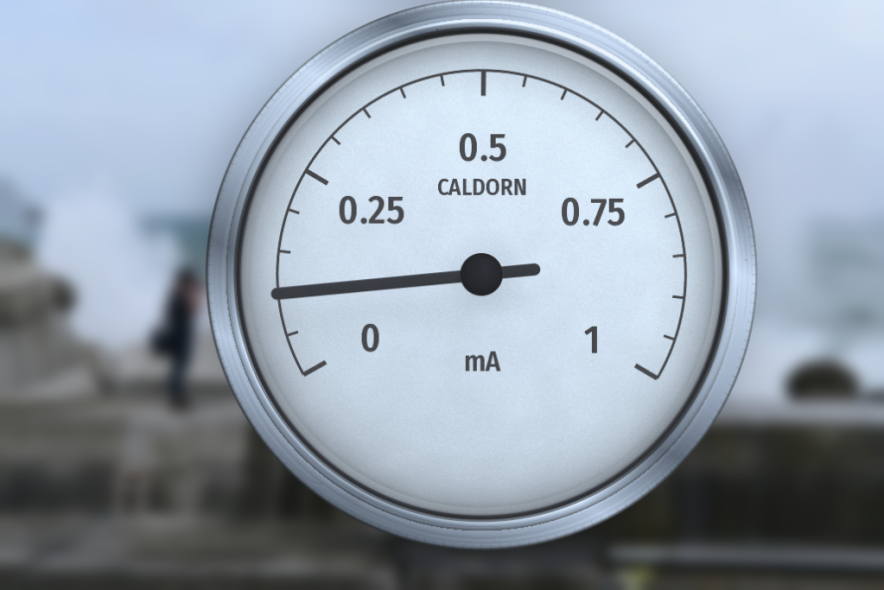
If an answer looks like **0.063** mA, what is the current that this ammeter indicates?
**0.1** mA
